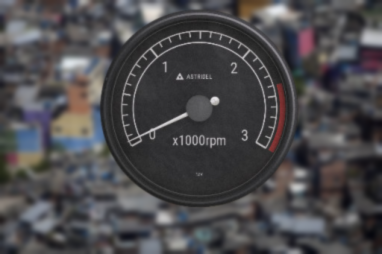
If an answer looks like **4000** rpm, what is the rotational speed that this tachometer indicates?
**50** rpm
